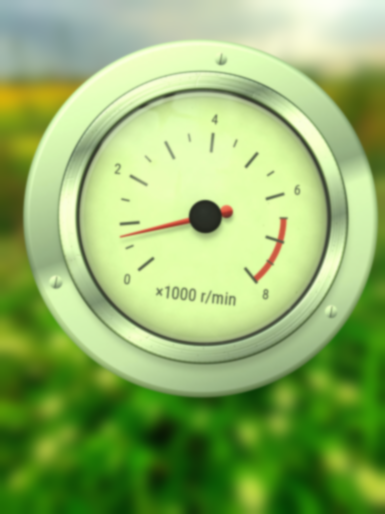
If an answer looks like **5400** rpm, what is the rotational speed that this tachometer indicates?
**750** rpm
